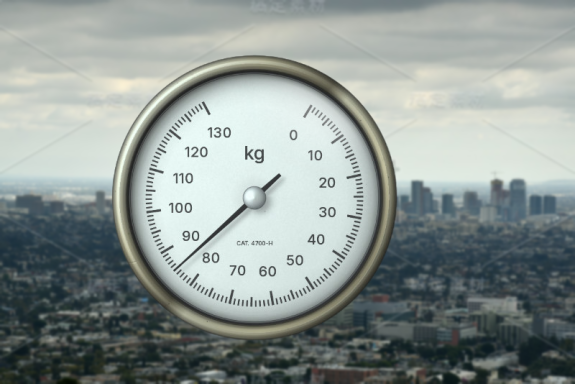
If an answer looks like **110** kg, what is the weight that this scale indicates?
**85** kg
